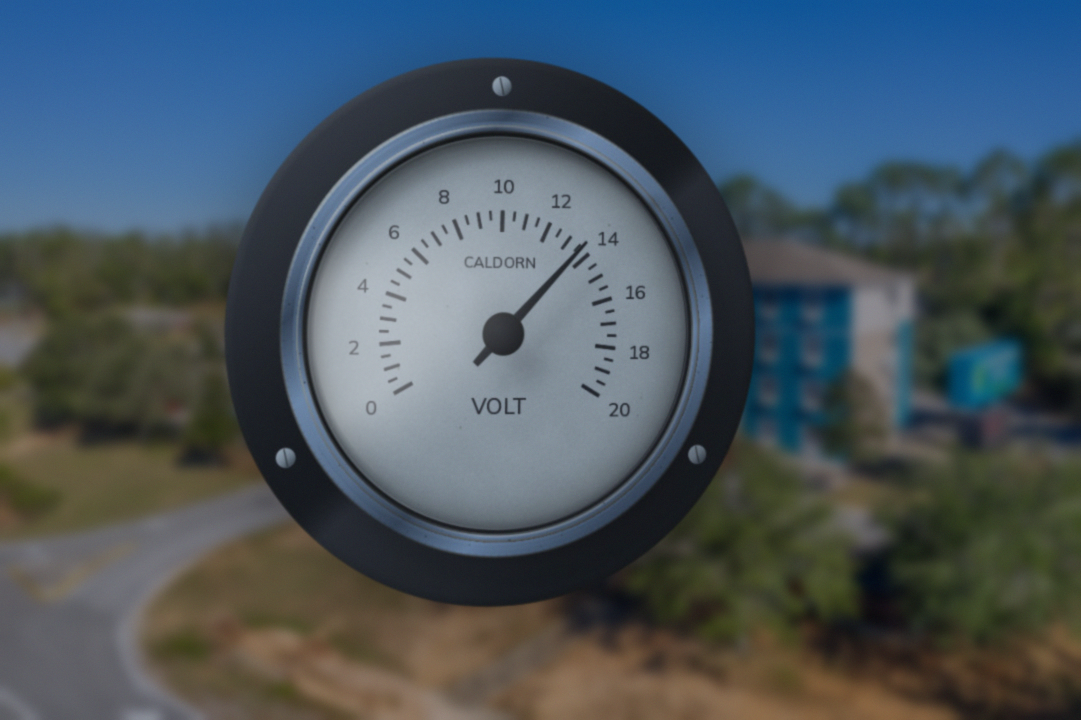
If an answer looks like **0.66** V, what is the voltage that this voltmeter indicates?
**13.5** V
